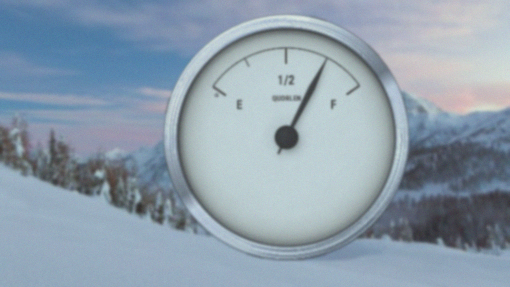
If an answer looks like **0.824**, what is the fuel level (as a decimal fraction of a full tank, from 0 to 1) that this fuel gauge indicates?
**0.75**
